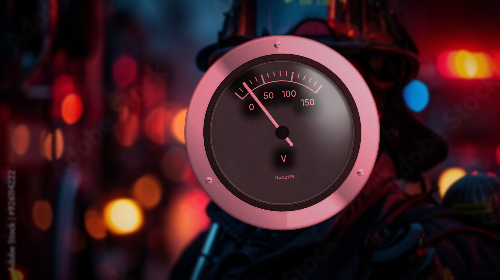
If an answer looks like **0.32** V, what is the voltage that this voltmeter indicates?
**20** V
